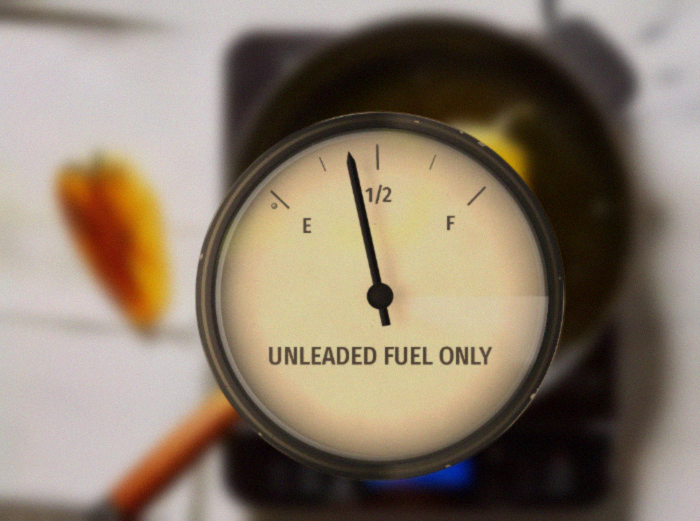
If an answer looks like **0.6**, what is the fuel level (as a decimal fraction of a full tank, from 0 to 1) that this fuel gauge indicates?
**0.375**
